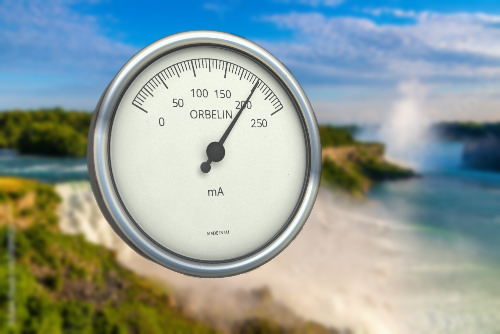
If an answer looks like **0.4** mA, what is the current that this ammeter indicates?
**200** mA
